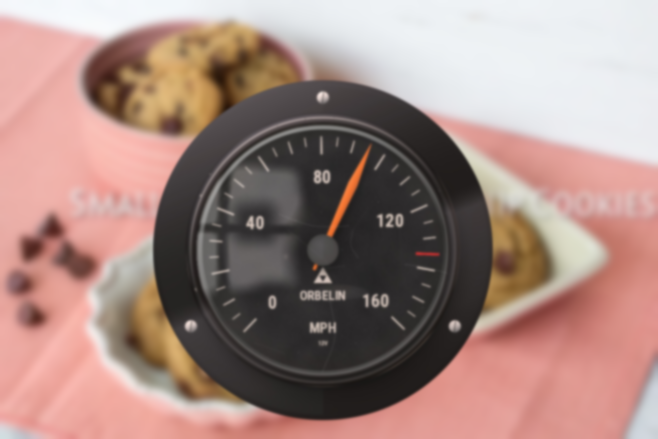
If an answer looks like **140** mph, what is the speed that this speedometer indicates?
**95** mph
